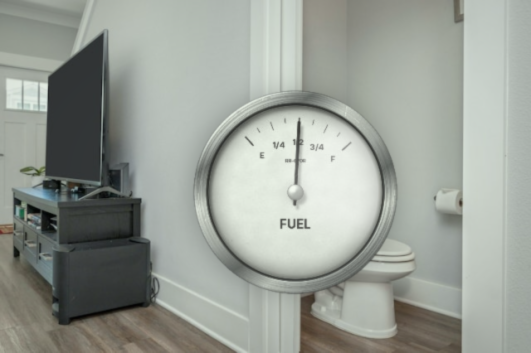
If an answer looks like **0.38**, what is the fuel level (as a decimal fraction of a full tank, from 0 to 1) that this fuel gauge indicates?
**0.5**
